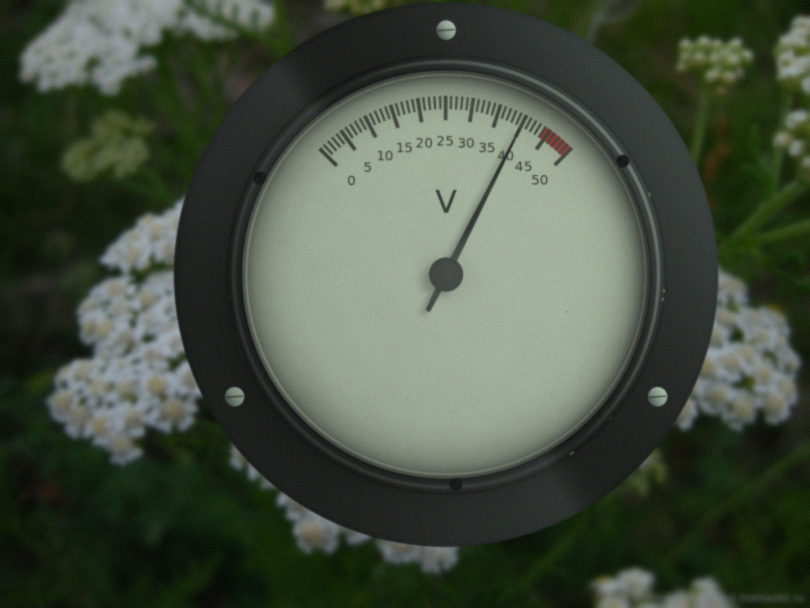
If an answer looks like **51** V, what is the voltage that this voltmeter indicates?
**40** V
